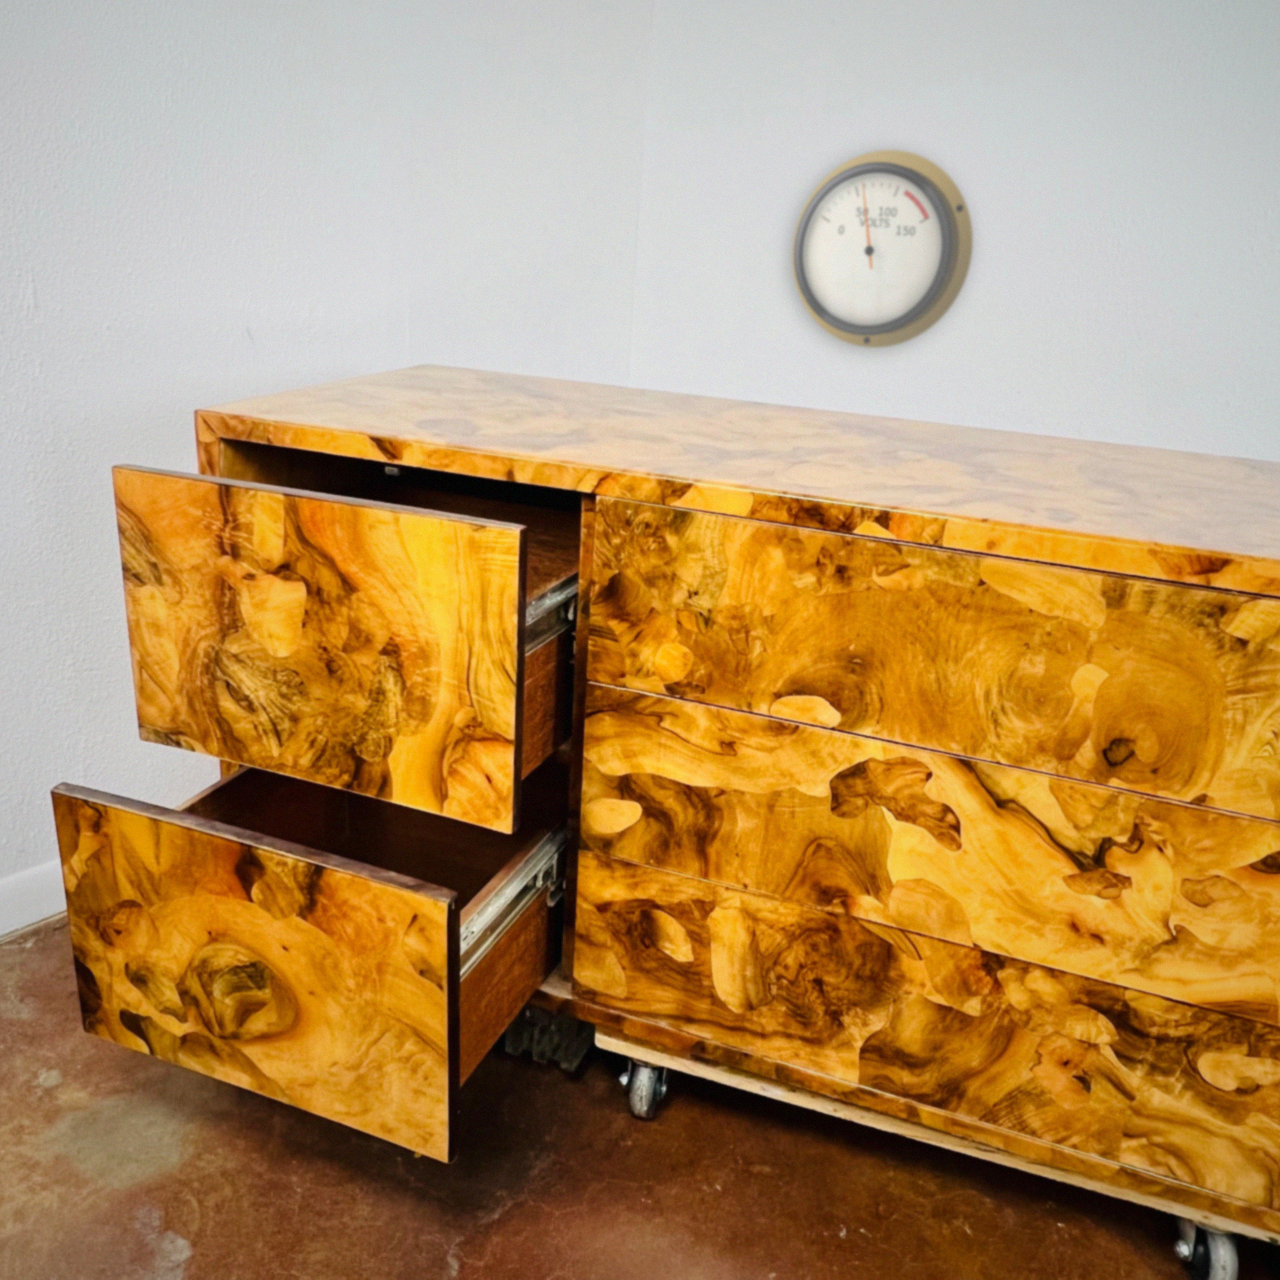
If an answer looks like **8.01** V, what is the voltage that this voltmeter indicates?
**60** V
